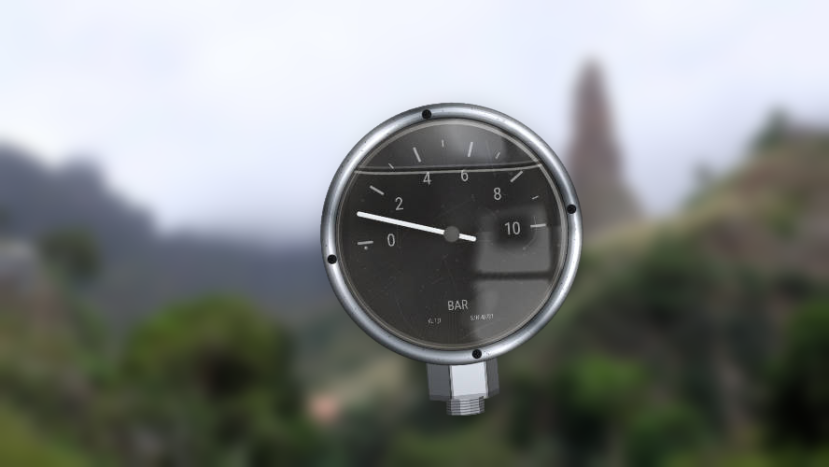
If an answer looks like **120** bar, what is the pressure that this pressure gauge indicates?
**1** bar
